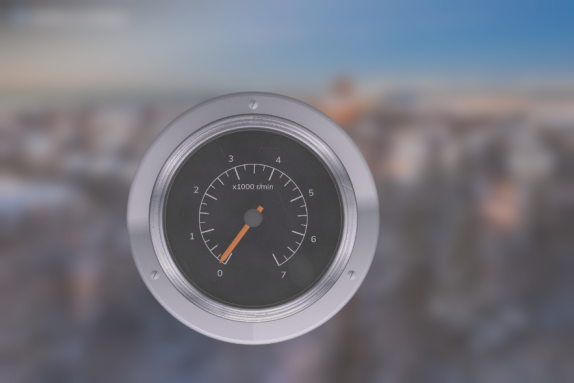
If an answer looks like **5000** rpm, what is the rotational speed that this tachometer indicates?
**125** rpm
